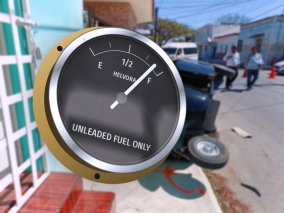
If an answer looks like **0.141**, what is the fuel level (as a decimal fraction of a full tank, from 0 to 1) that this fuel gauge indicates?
**0.875**
